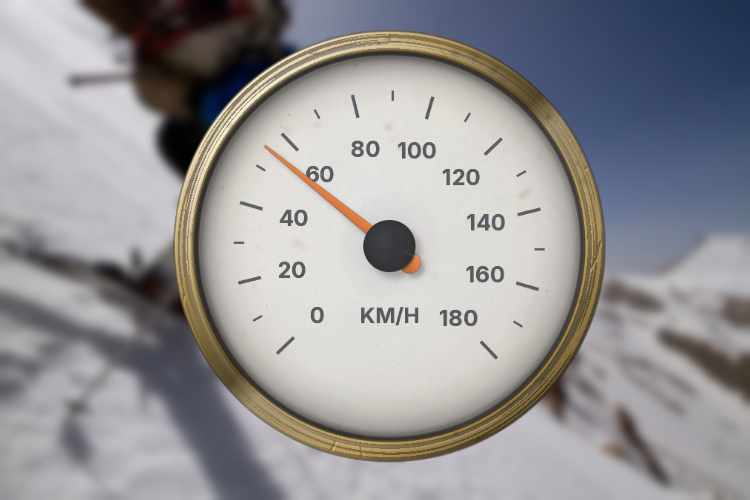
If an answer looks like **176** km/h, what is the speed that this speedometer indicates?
**55** km/h
